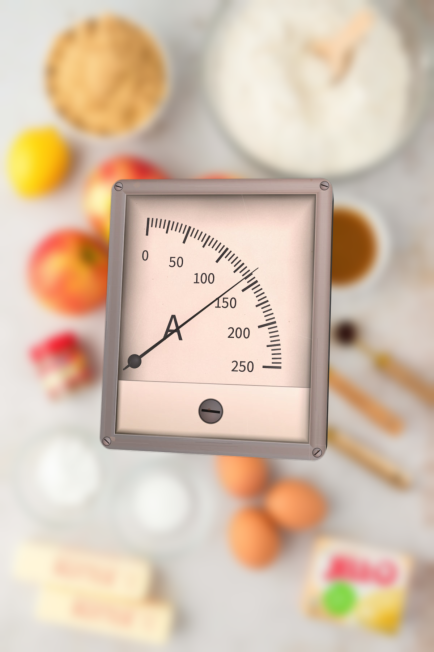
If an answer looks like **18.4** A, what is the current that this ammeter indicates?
**140** A
